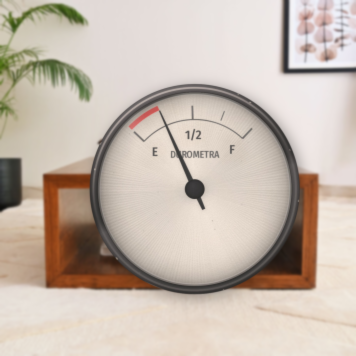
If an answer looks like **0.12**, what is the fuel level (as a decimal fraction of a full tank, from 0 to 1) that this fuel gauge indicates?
**0.25**
